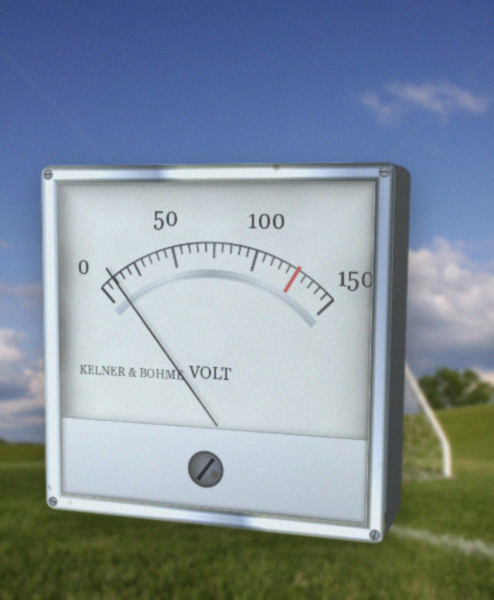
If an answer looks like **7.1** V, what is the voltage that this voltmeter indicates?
**10** V
